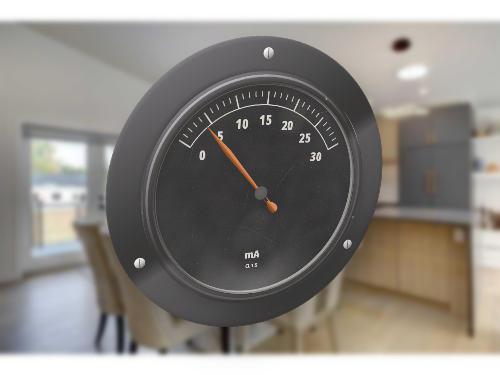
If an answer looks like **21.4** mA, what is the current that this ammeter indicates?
**4** mA
